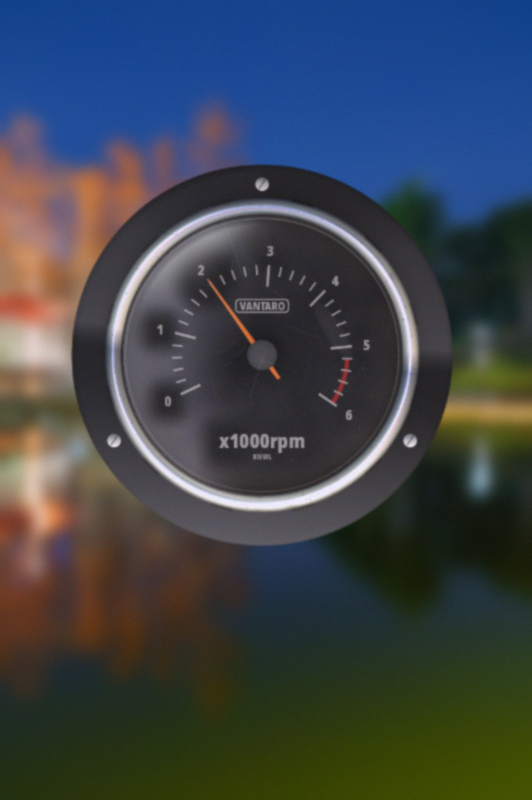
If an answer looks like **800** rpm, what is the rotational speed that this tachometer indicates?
**2000** rpm
